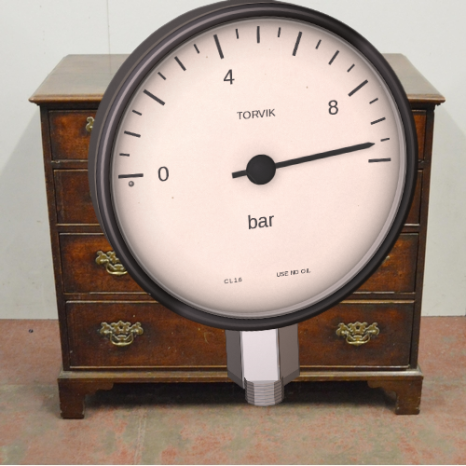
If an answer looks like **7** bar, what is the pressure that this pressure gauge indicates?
**9.5** bar
